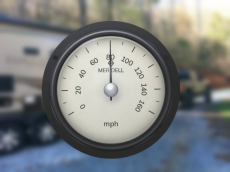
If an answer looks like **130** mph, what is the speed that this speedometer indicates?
**80** mph
